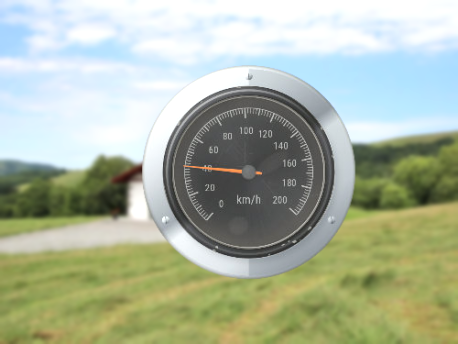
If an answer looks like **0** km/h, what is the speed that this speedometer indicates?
**40** km/h
